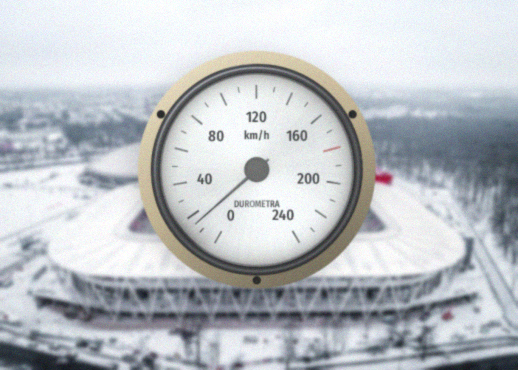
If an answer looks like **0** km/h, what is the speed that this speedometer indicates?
**15** km/h
